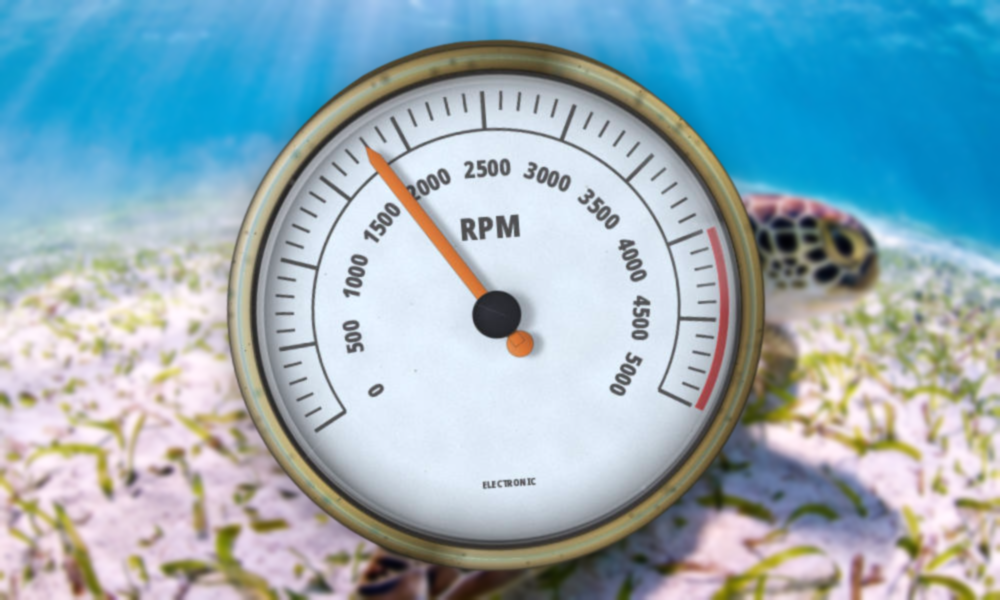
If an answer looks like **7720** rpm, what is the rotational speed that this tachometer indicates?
**1800** rpm
